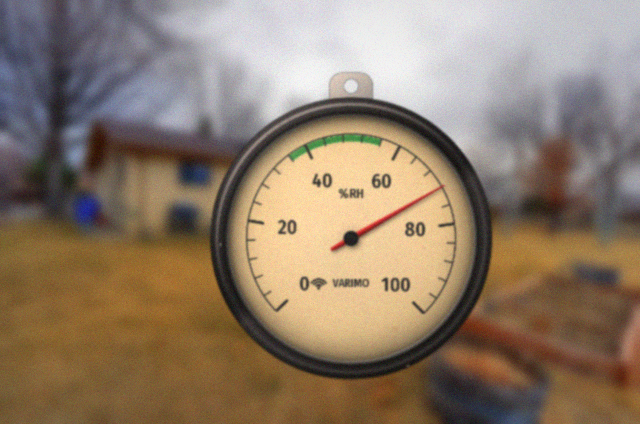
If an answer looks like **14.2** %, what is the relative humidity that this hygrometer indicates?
**72** %
